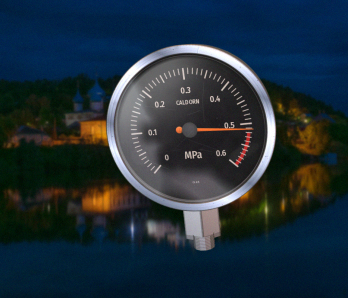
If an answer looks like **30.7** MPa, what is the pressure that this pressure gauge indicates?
**0.51** MPa
